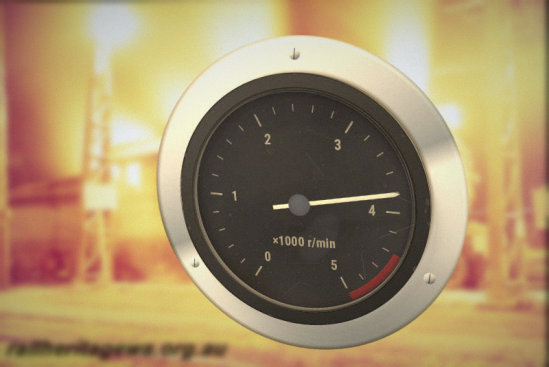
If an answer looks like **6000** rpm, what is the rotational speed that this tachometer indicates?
**3800** rpm
